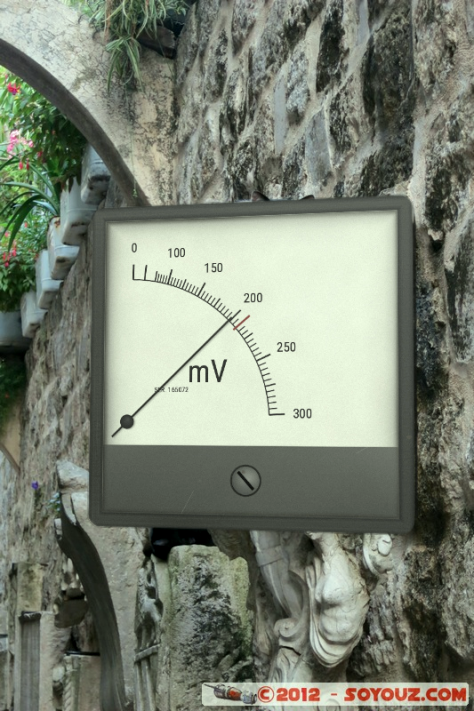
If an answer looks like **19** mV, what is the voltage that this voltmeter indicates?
**200** mV
